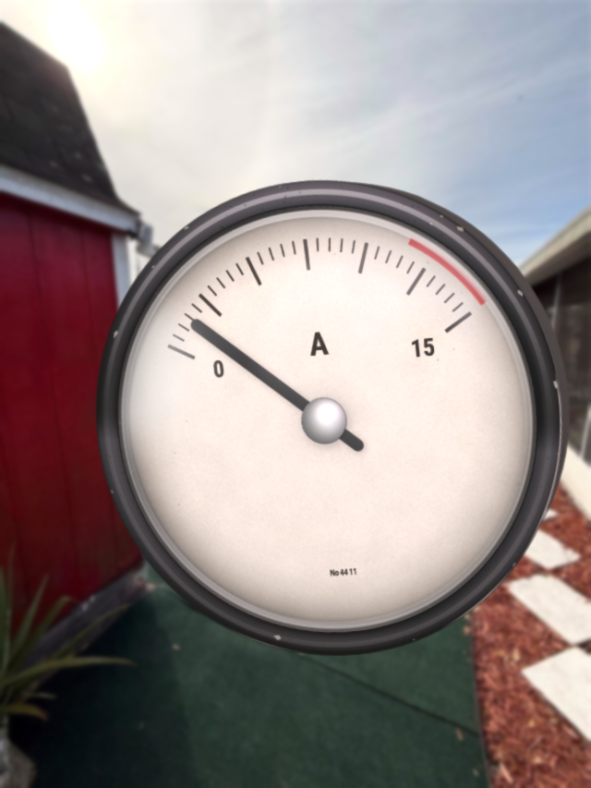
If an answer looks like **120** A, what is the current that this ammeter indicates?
**1.5** A
